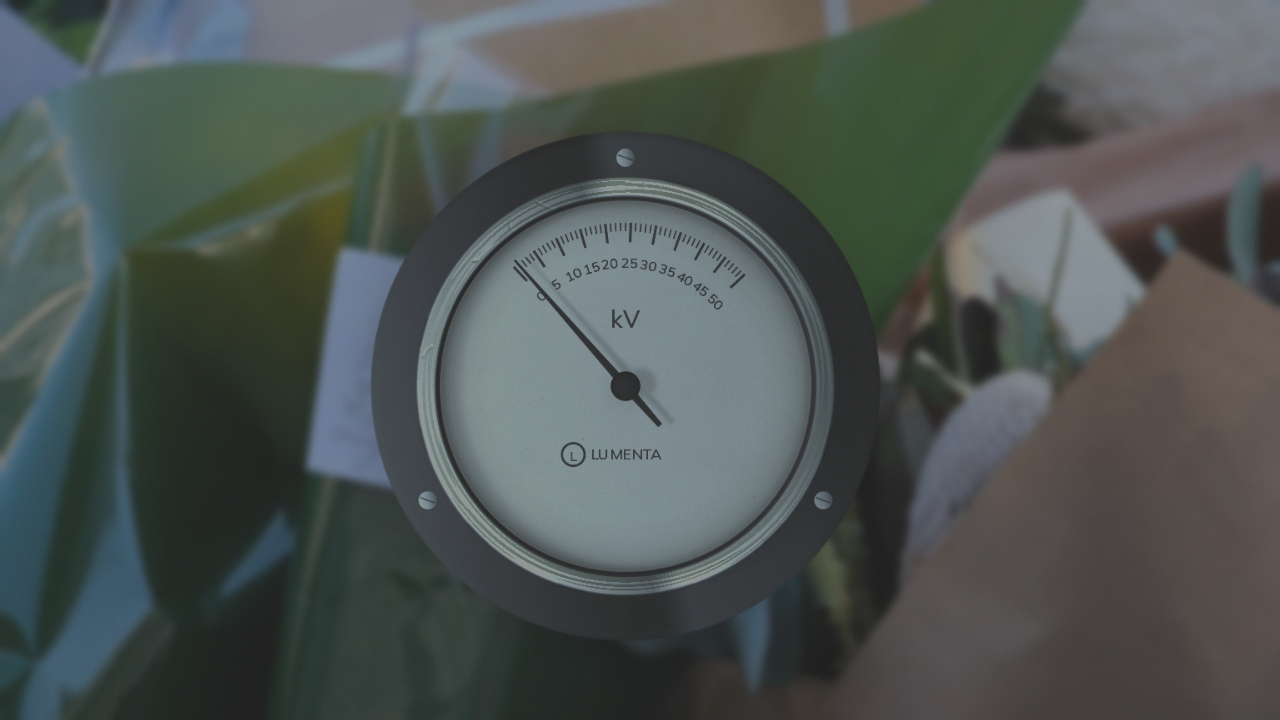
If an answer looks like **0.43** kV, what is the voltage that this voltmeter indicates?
**1** kV
